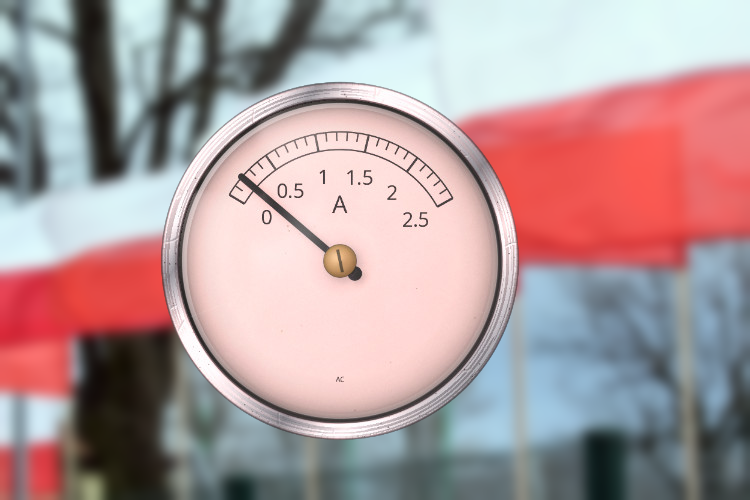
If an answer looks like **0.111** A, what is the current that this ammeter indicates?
**0.2** A
